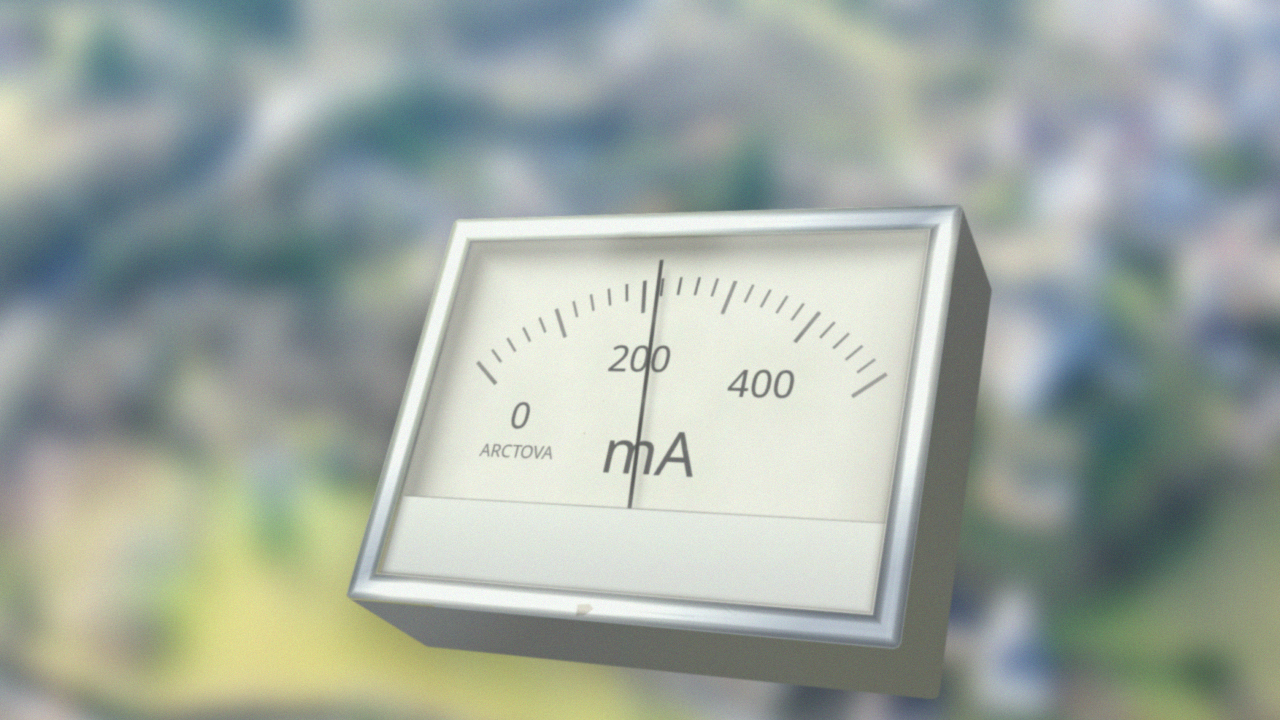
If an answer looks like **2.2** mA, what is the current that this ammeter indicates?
**220** mA
